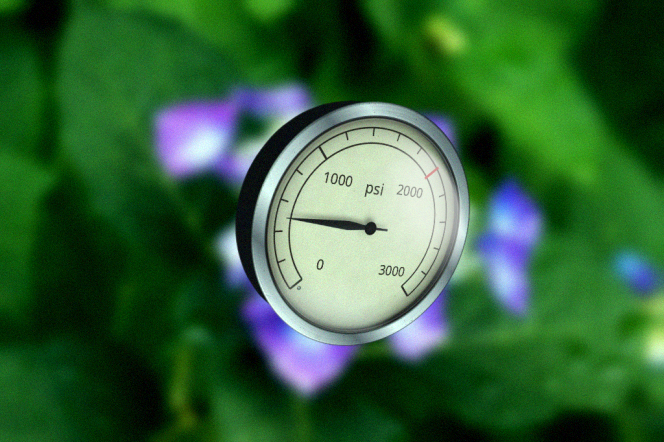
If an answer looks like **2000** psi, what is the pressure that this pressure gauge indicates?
**500** psi
